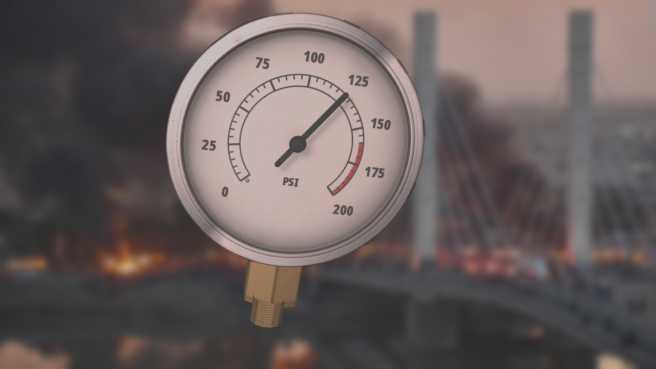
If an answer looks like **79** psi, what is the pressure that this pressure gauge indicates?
**125** psi
